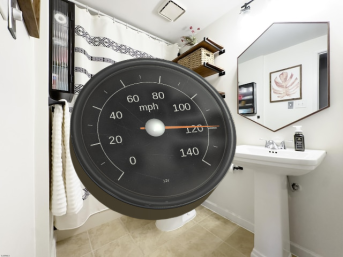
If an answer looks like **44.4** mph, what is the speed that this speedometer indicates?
**120** mph
